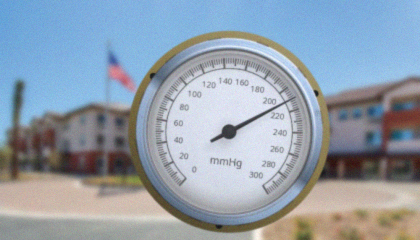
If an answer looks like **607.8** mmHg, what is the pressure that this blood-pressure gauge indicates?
**210** mmHg
